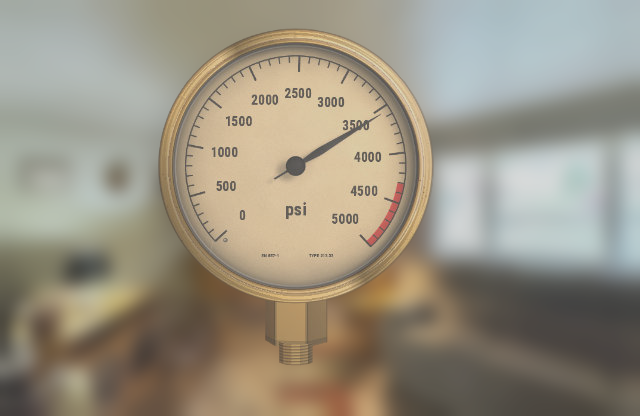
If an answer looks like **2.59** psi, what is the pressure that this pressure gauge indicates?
**3550** psi
